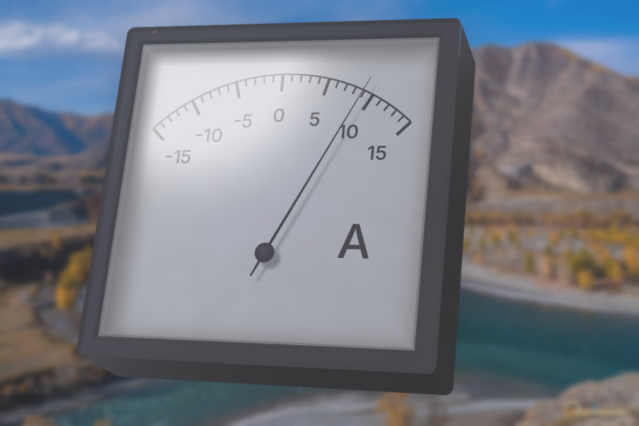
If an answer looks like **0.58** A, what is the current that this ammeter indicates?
**9** A
